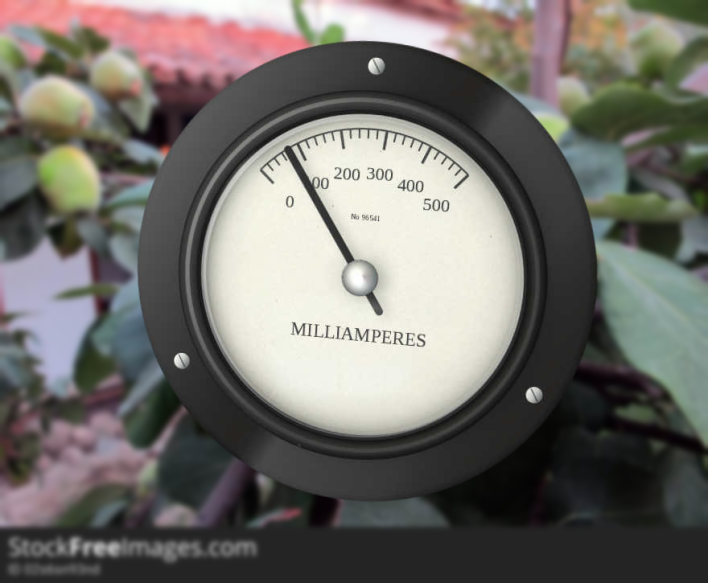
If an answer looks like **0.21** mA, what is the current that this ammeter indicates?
**80** mA
